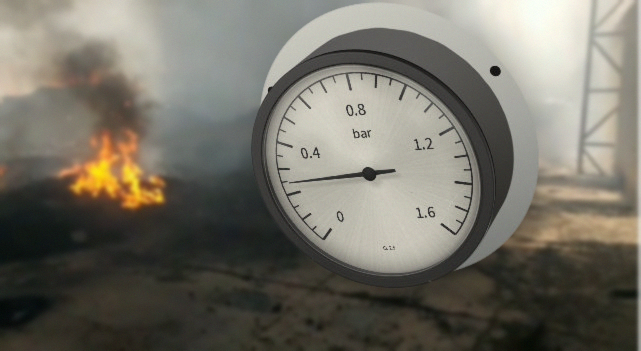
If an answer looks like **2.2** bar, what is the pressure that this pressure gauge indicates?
**0.25** bar
